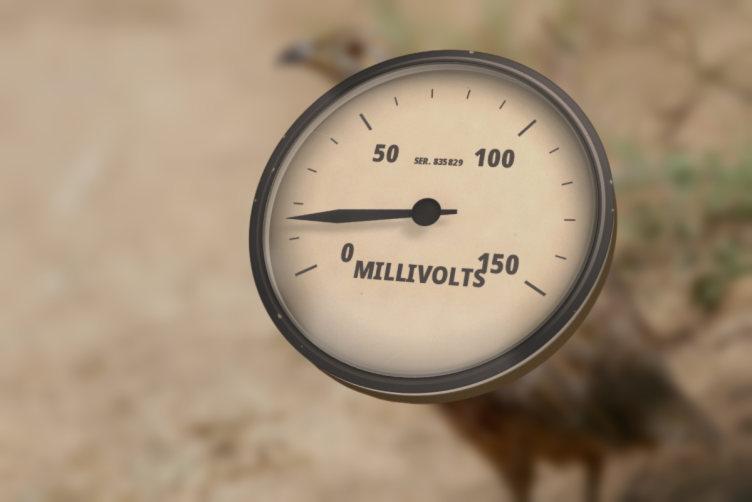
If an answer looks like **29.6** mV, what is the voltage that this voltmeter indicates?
**15** mV
